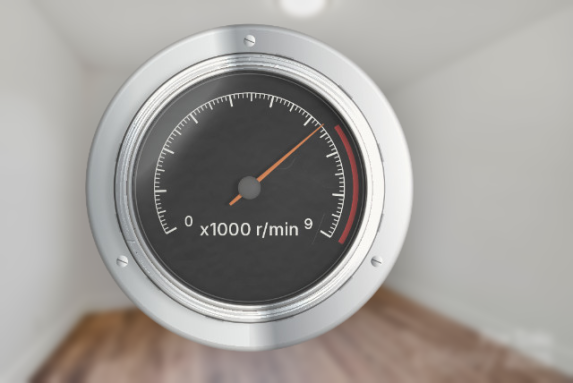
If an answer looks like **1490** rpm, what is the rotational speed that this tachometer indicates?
**6300** rpm
